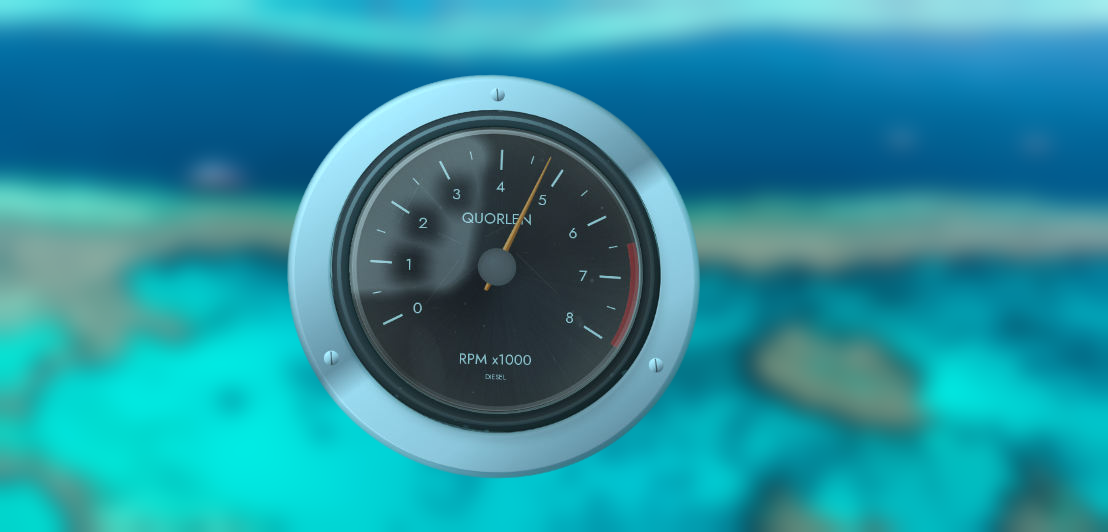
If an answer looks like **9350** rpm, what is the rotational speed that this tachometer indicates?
**4750** rpm
